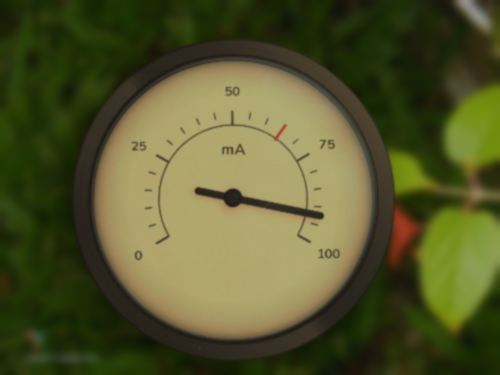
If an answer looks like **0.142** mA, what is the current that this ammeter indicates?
**92.5** mA
